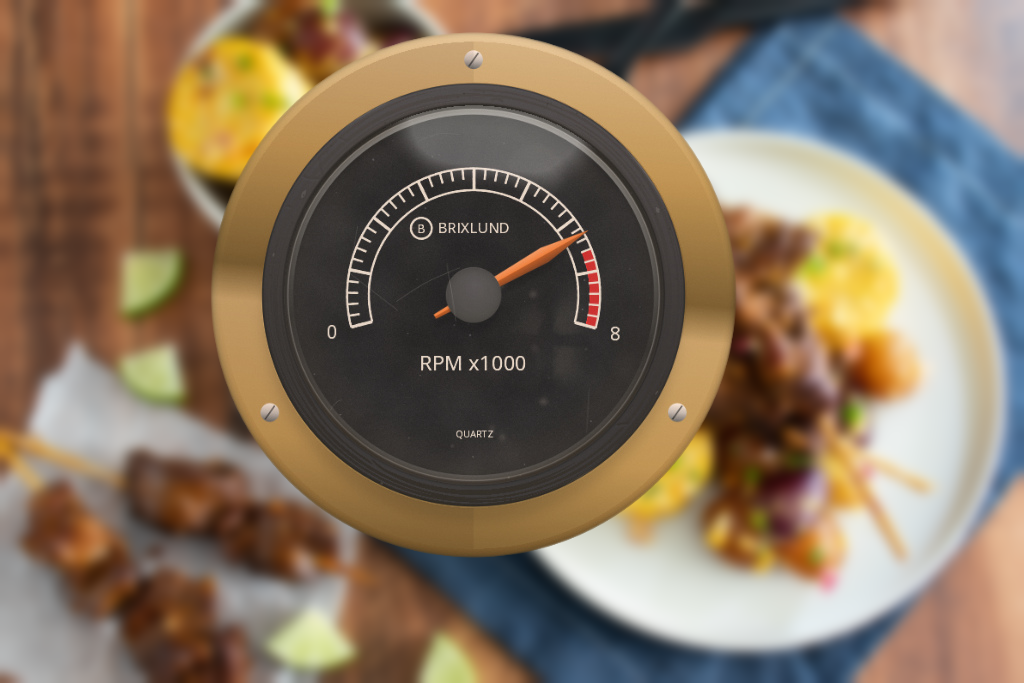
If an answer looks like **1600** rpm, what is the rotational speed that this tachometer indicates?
**6300** rpm
